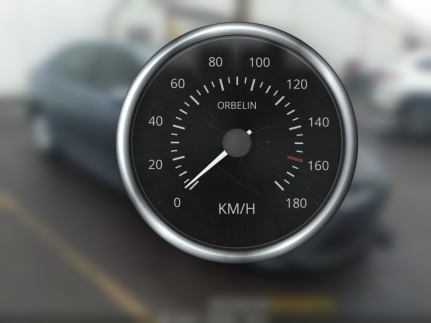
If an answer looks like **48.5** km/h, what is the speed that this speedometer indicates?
**2.5** km/h
